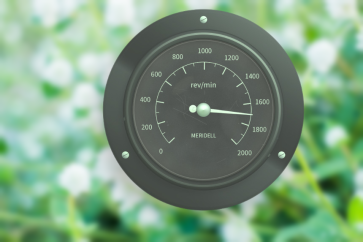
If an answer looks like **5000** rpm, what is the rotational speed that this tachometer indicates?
**1700** rpm
